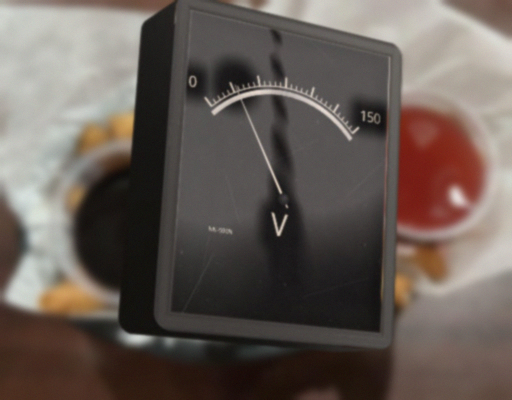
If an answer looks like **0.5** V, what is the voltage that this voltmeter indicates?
**25** V
